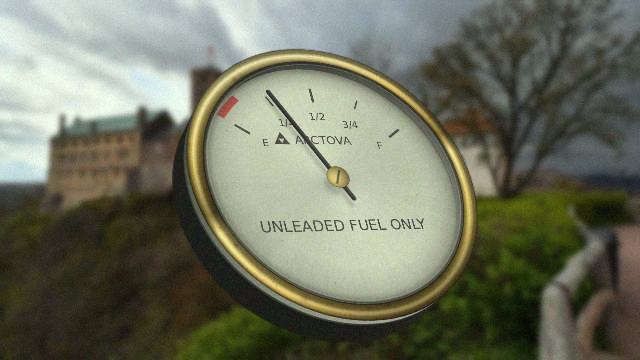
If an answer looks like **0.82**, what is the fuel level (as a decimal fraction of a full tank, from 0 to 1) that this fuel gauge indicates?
**0.25**
